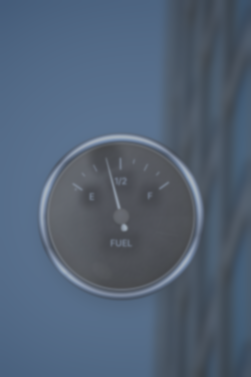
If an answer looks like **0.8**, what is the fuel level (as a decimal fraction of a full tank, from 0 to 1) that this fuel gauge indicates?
**0.375**
